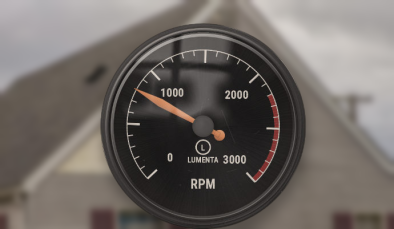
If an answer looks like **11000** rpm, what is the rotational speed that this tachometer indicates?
**800** rpm
